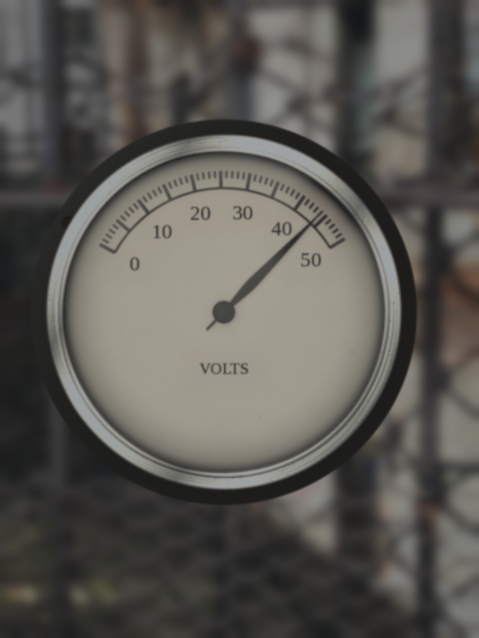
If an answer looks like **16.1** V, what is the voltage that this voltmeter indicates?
**44** V
